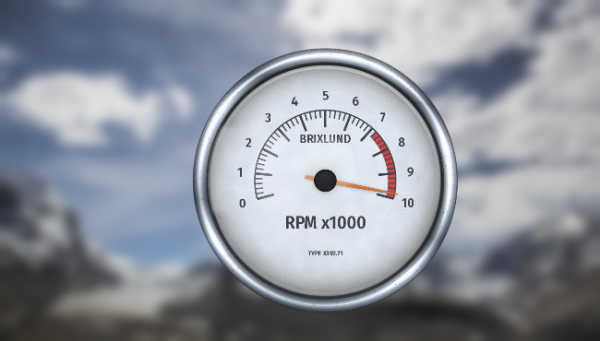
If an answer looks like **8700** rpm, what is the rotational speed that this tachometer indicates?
**9800** rpm
